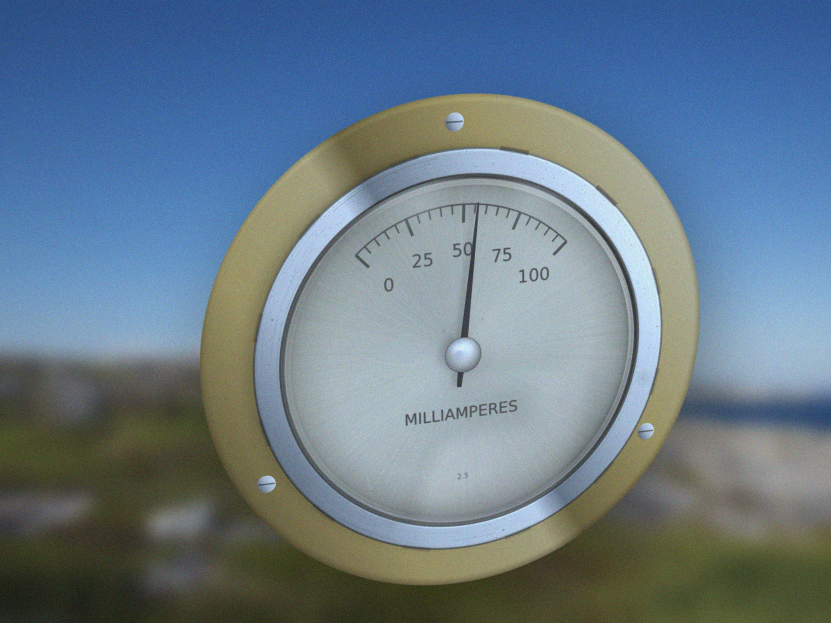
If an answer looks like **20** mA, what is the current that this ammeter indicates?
**55** mA
